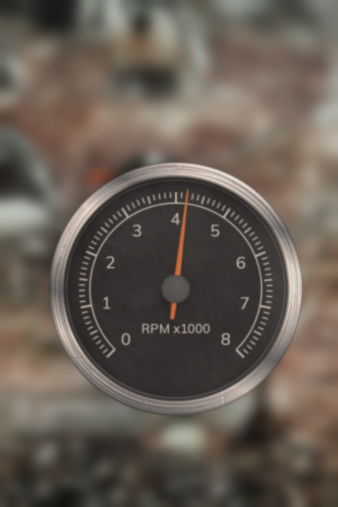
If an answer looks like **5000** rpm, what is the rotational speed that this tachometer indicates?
**4200** rpm
